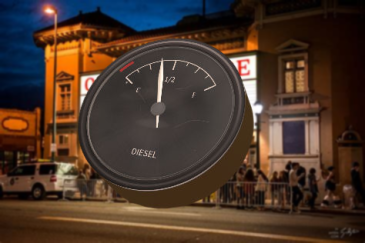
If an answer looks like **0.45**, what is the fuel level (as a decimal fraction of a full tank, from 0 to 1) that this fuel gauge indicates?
**0.375**
